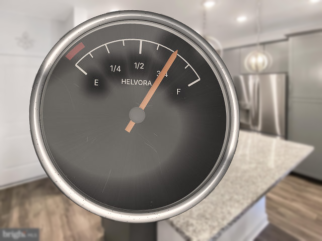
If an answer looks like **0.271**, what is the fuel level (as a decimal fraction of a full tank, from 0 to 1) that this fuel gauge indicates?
**0.75**
